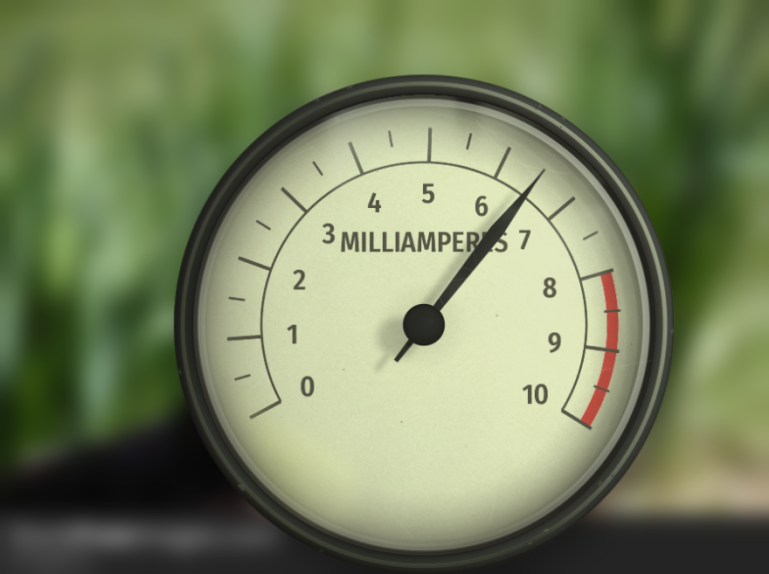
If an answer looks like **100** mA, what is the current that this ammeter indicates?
**6.5** mA
